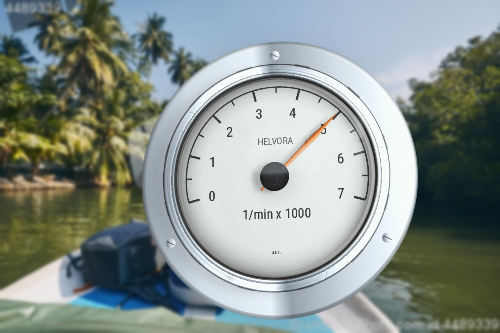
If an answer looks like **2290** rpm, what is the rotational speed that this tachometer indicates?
**5000** rpm
